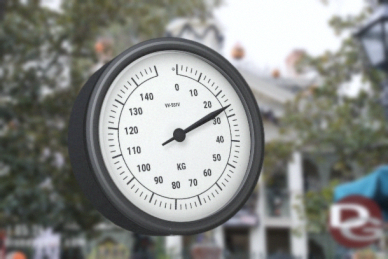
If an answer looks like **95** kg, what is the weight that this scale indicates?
**26** kg
